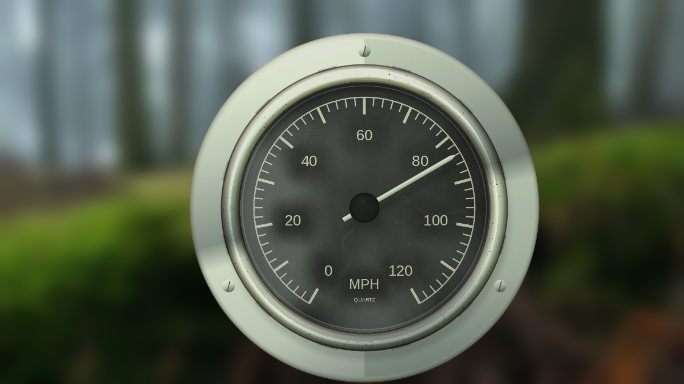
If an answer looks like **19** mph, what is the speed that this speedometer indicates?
**84** mph
